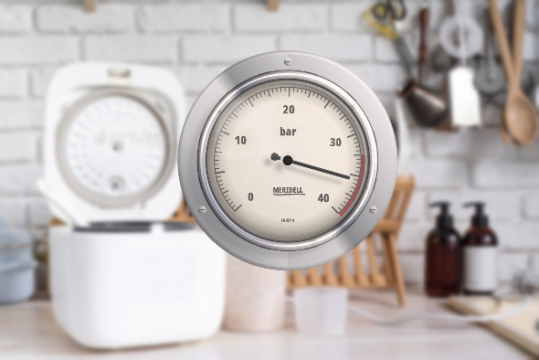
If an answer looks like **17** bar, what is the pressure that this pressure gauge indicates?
**35.5** bar
